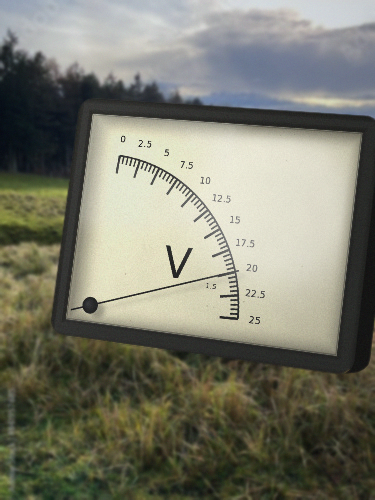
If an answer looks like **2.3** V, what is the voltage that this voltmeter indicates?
**20** V
